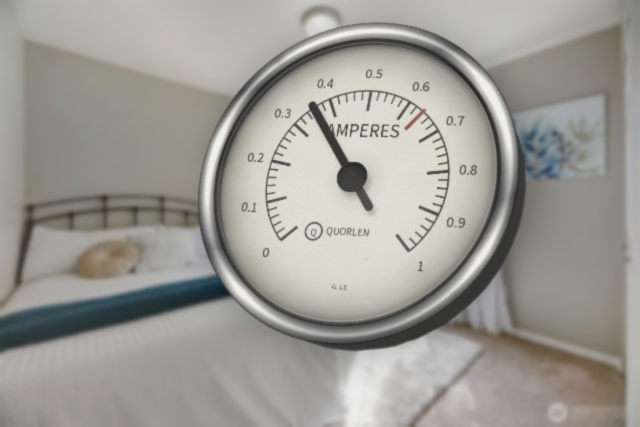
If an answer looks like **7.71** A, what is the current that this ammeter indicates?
**0.36** A
